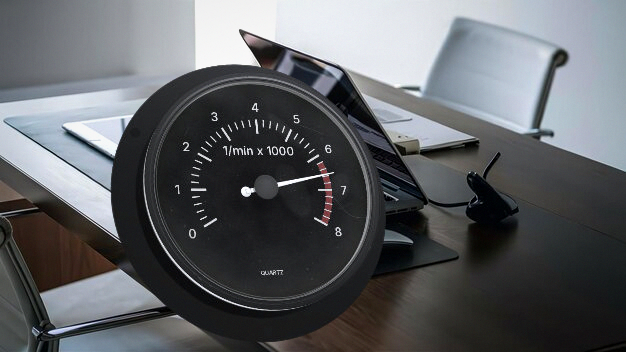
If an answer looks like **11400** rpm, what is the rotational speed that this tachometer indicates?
**6600** rpm
